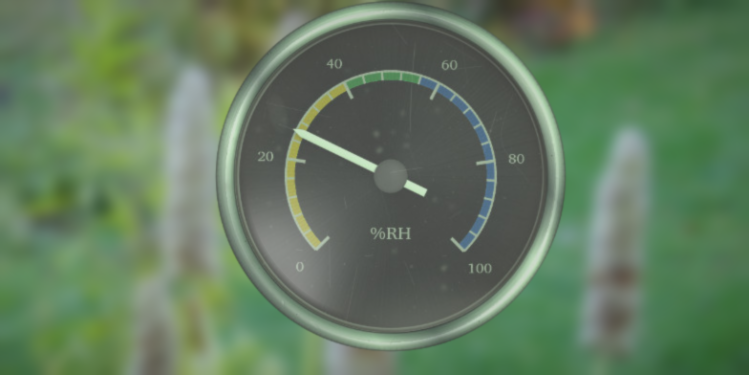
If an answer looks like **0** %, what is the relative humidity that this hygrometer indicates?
**26** %
